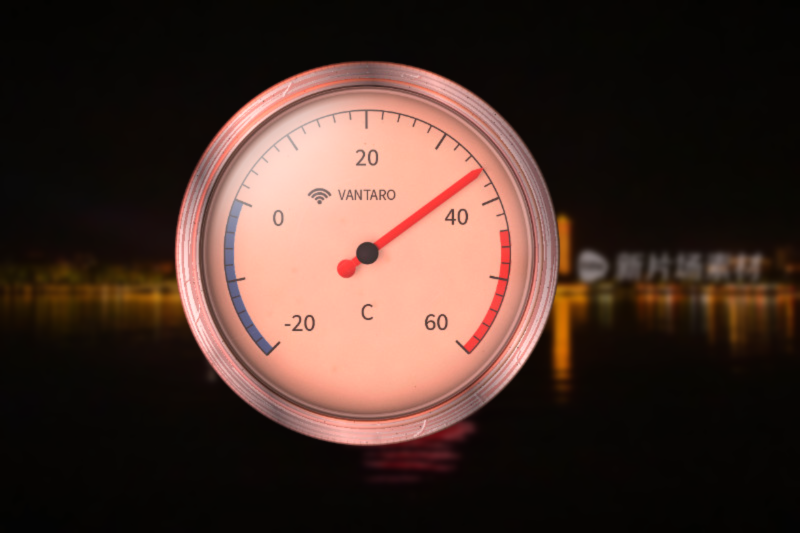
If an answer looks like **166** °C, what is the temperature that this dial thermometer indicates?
**36** °C
